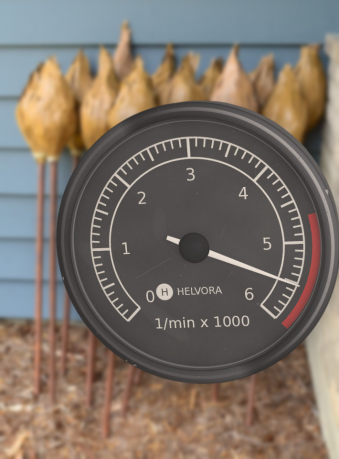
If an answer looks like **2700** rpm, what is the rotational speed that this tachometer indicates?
**5500** rpm
